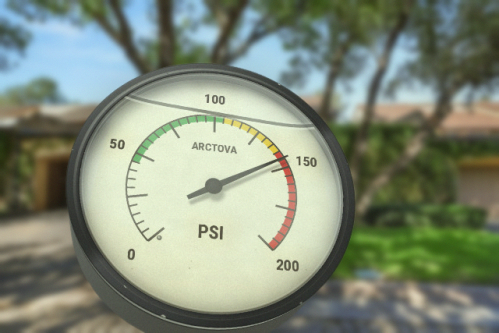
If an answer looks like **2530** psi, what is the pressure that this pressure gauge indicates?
**145** psi
